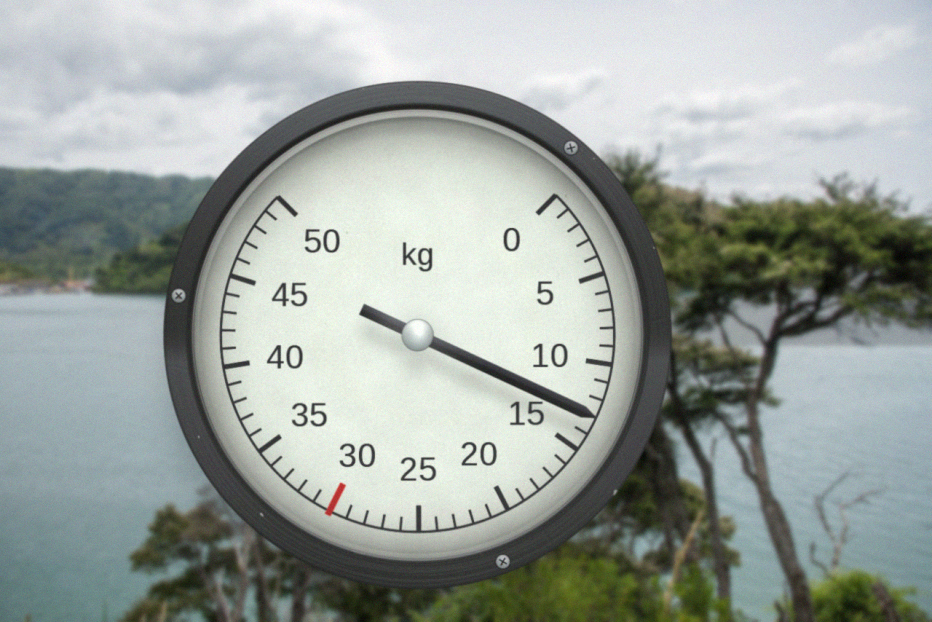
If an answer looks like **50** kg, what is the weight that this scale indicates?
**13** kg
